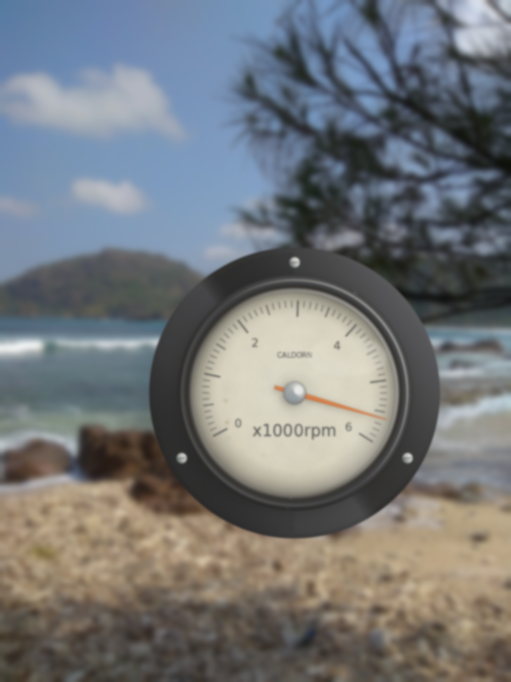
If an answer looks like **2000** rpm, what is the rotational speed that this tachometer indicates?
**5600** rpm
